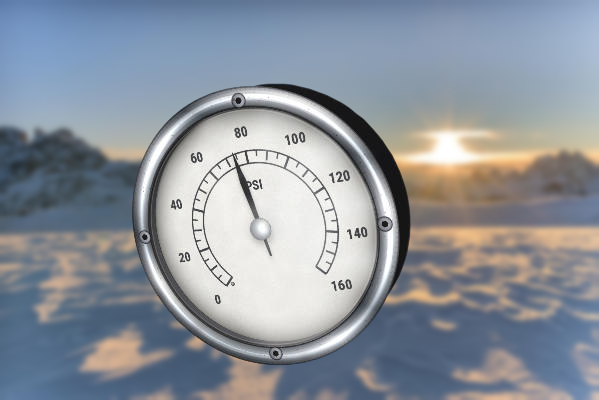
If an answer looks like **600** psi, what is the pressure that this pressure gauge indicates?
**75** psi
